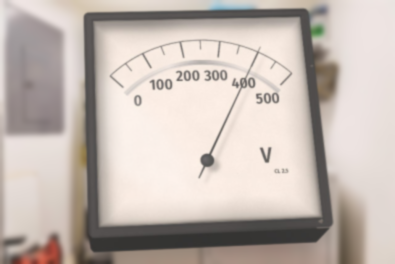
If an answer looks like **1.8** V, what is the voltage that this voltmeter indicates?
**400** V
